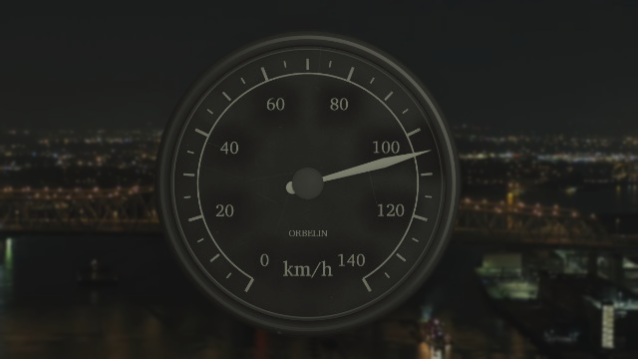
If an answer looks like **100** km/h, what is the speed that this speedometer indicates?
**105** km/h
